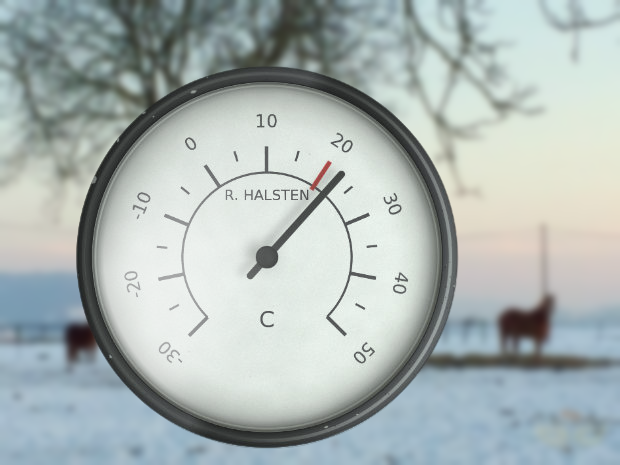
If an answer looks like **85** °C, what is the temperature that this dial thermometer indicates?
**22.5** °C
